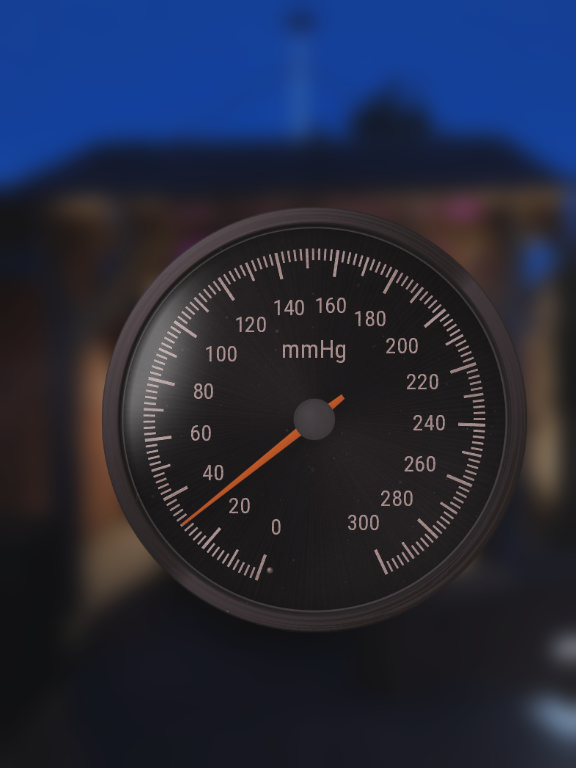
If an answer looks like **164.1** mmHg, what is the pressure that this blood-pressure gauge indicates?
**30** mmHg
